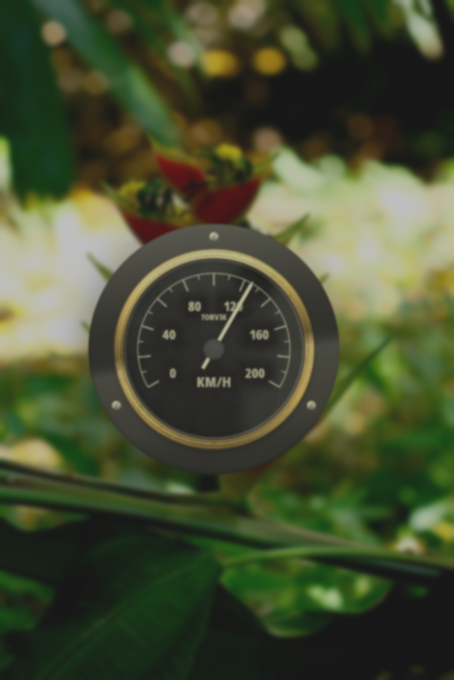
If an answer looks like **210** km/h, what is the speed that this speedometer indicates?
**125** km/h
